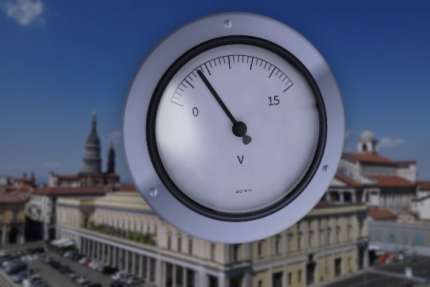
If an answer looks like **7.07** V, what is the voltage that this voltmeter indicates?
**4** V
